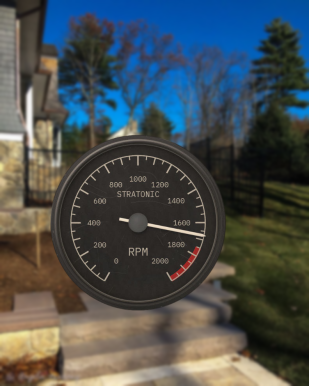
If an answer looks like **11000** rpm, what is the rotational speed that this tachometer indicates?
**1675** rpm
